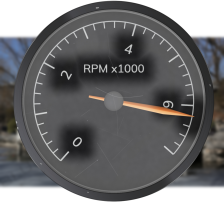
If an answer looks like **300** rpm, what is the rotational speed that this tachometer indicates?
**6200** rpm
